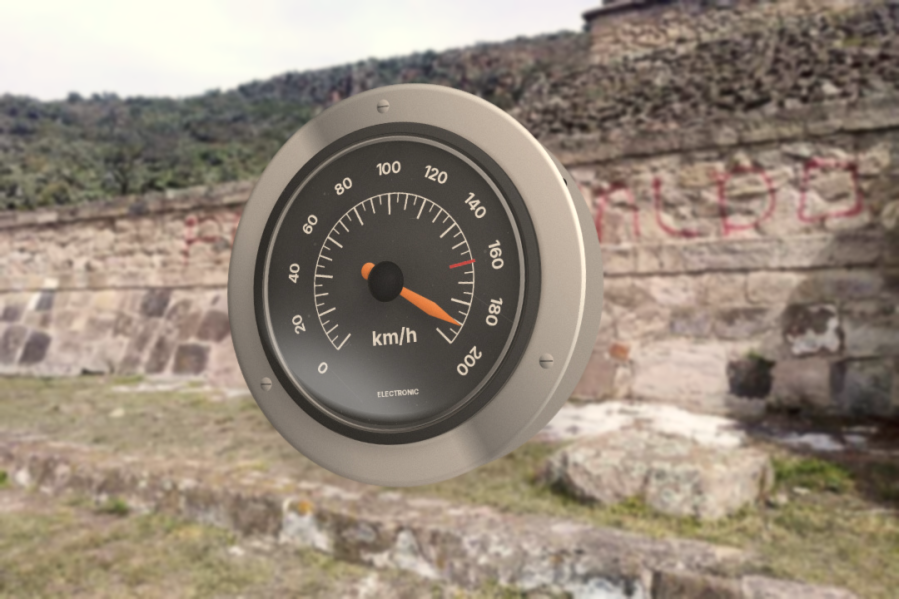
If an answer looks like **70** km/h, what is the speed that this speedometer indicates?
**190** km/h
